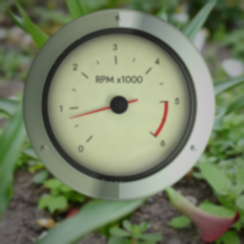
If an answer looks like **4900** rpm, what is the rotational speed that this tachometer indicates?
**750** rpm
